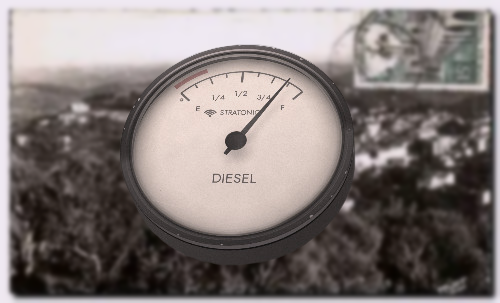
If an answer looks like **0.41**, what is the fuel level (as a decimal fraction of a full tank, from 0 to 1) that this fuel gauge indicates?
**0.875**
